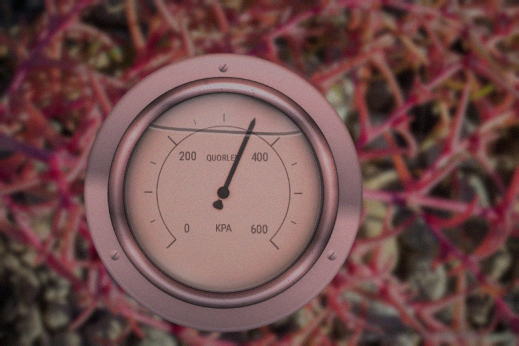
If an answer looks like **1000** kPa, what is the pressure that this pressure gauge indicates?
**350** kPa
